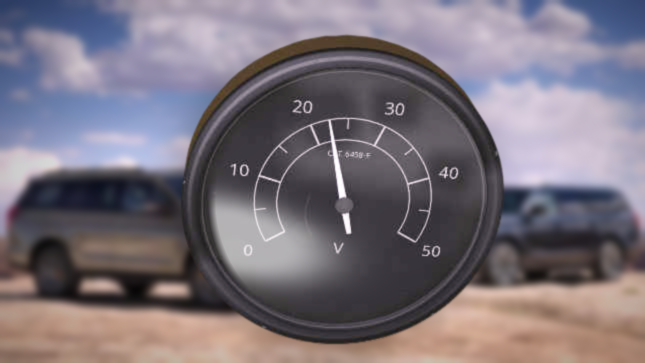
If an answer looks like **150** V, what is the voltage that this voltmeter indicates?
**22.5** V
